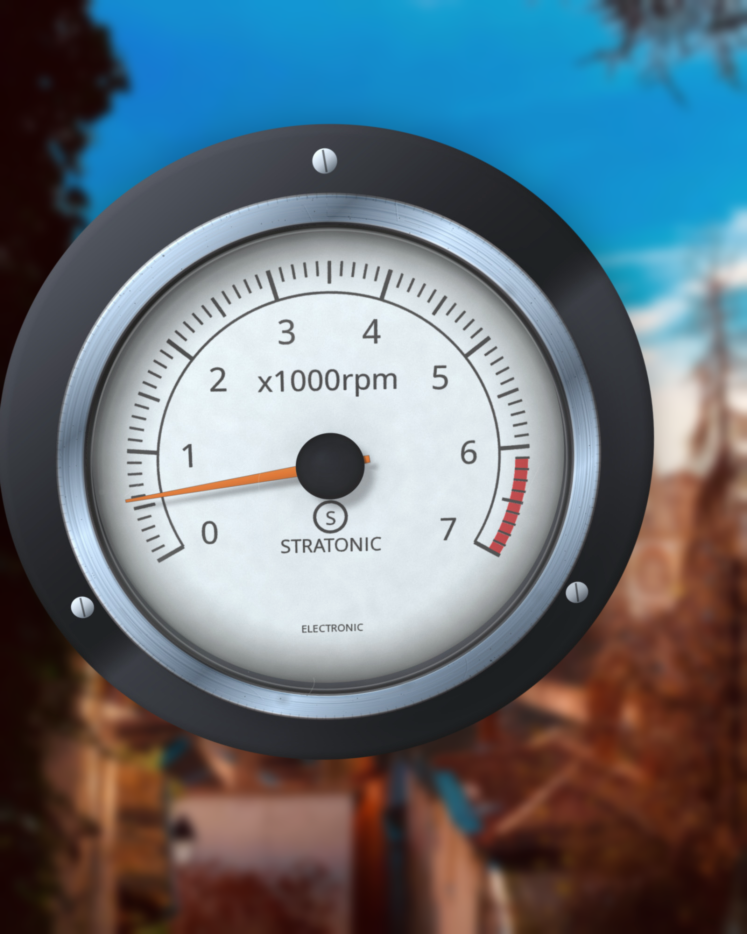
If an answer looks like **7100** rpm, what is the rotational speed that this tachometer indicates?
**600** rpm
